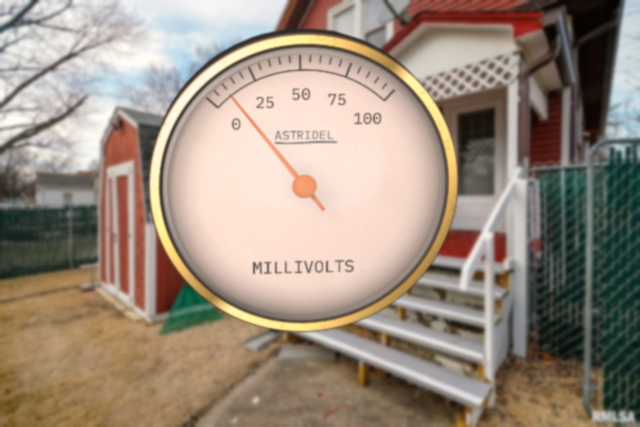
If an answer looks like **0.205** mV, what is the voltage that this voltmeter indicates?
**10** mV
